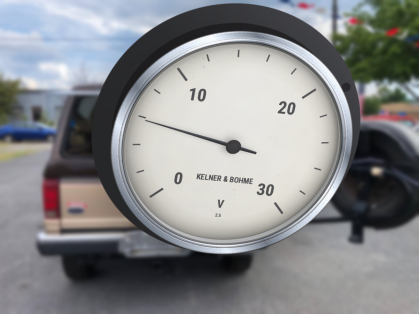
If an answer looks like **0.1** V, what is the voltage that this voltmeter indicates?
**6** V
